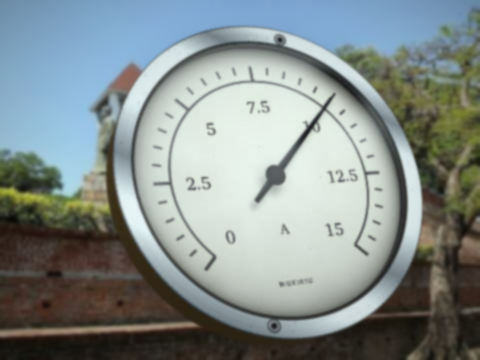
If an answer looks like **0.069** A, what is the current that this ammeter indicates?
**10** A
